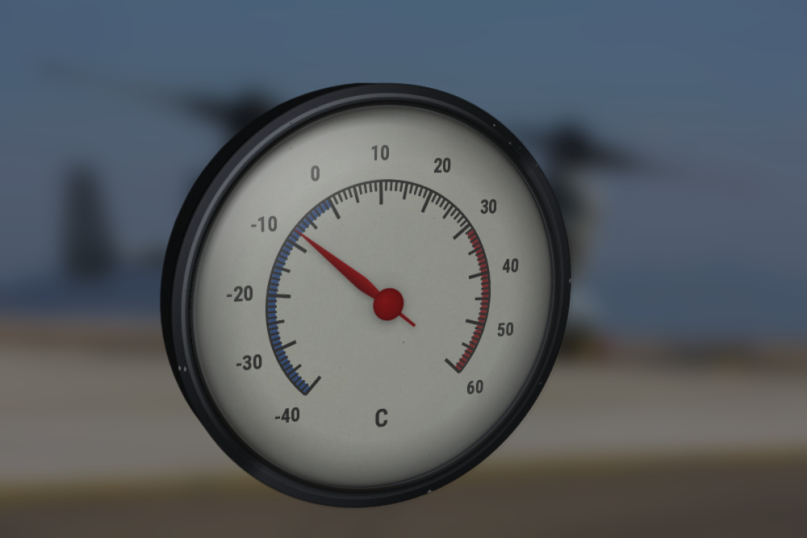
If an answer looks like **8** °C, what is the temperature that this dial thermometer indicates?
**-8** °C
